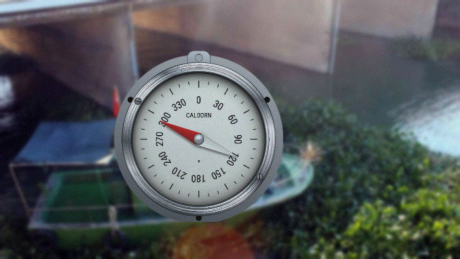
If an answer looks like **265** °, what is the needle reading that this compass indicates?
**295** °
